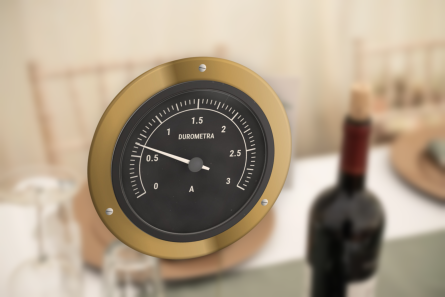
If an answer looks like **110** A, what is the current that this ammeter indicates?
**0.65** A
